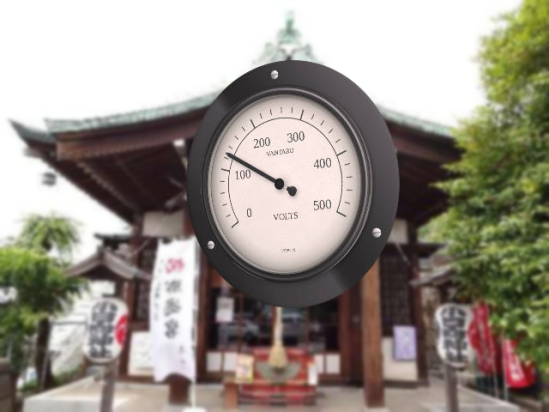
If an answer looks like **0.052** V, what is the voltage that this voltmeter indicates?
**130** V
